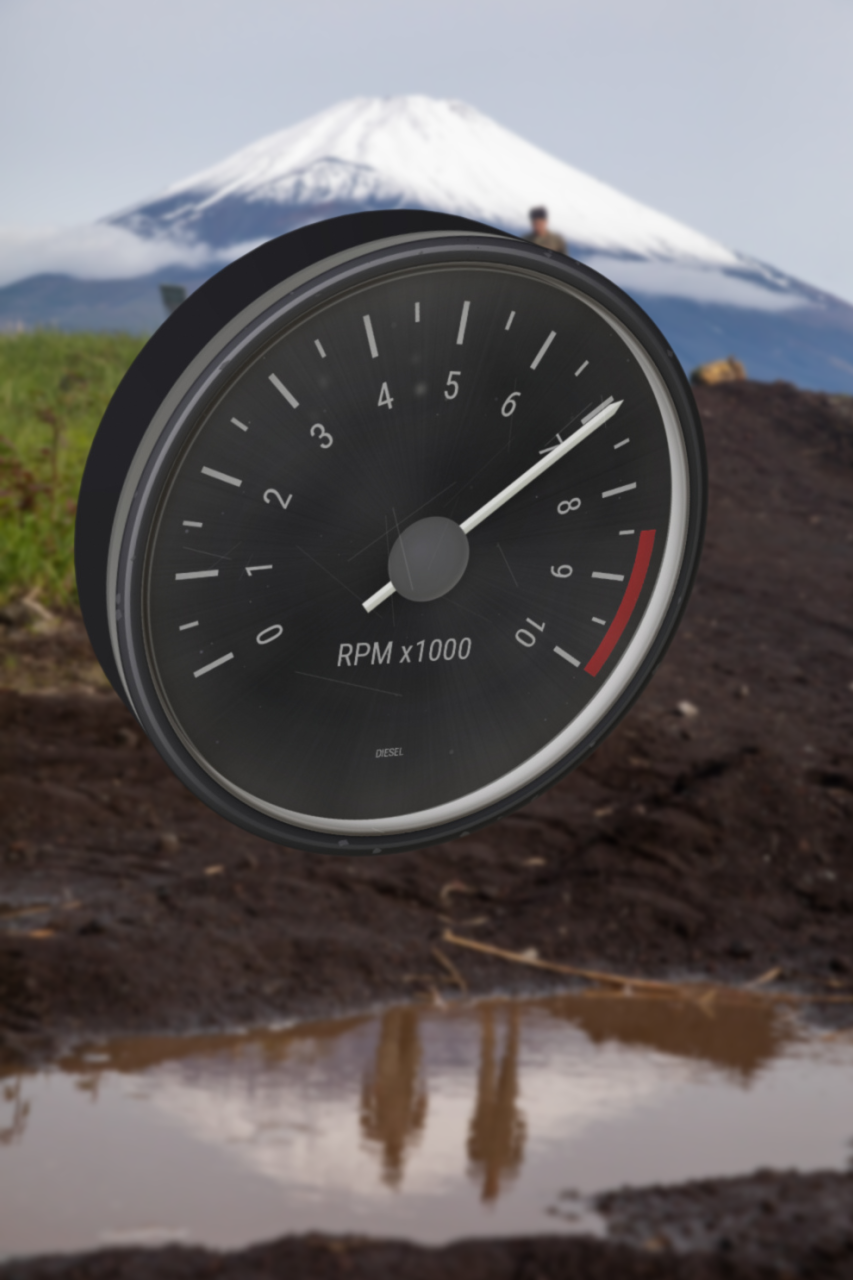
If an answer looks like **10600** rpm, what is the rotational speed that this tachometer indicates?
**7000** rpm
